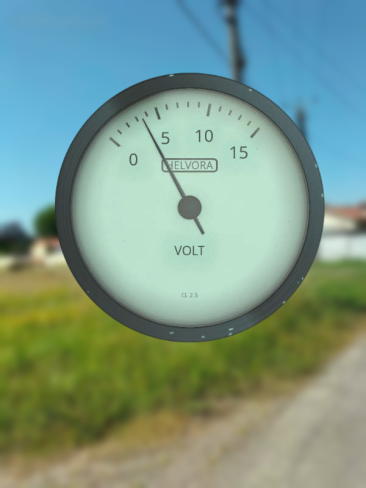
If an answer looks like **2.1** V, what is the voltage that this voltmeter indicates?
**3.5** V
